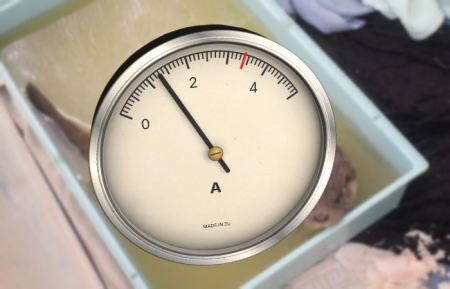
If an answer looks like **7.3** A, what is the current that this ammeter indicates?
**1.3** A
